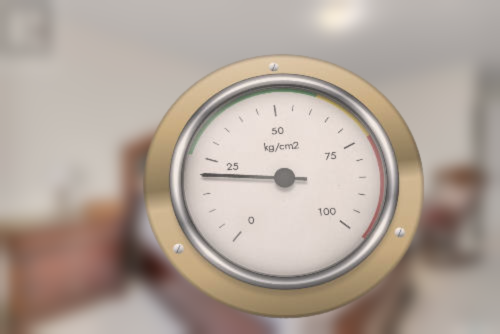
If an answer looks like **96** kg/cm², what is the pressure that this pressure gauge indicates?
**20** kg/cm²
